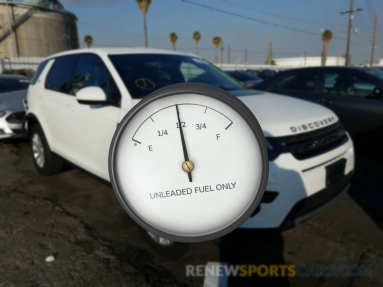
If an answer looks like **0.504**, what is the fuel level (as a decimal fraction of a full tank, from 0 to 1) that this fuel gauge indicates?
**0.5**
